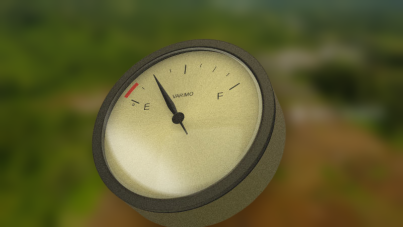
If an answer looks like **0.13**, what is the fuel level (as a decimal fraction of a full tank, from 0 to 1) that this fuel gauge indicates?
**0.25**
